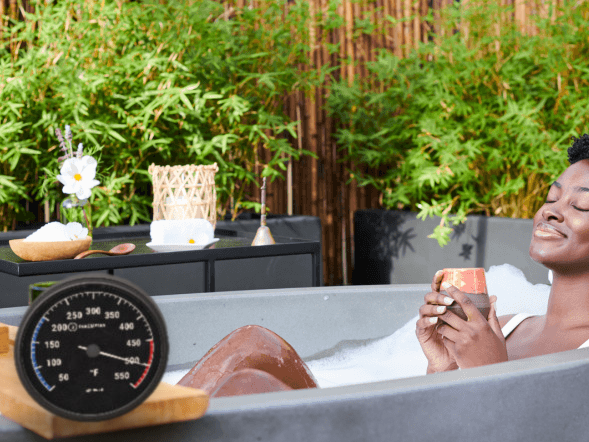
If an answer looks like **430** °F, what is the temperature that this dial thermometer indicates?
**500** °F
